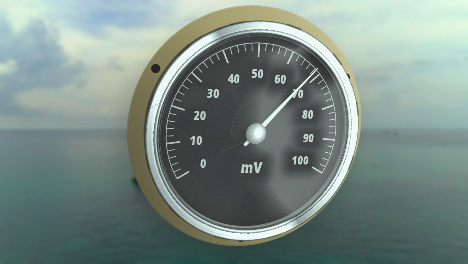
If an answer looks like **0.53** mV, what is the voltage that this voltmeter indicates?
**68** mV
